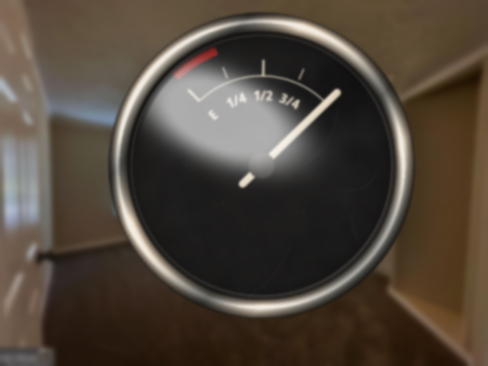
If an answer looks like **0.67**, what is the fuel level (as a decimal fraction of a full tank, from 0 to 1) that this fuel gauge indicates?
**1**
